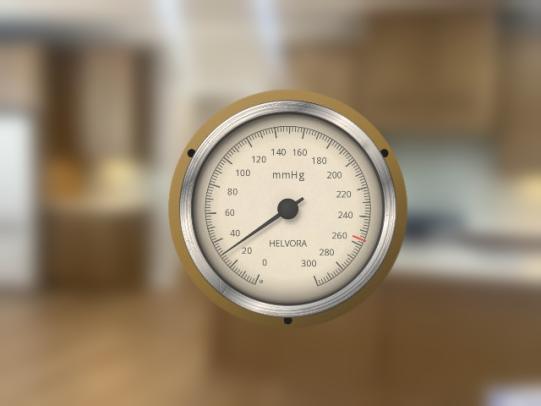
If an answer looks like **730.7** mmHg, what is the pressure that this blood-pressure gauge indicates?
**30** mmHg
